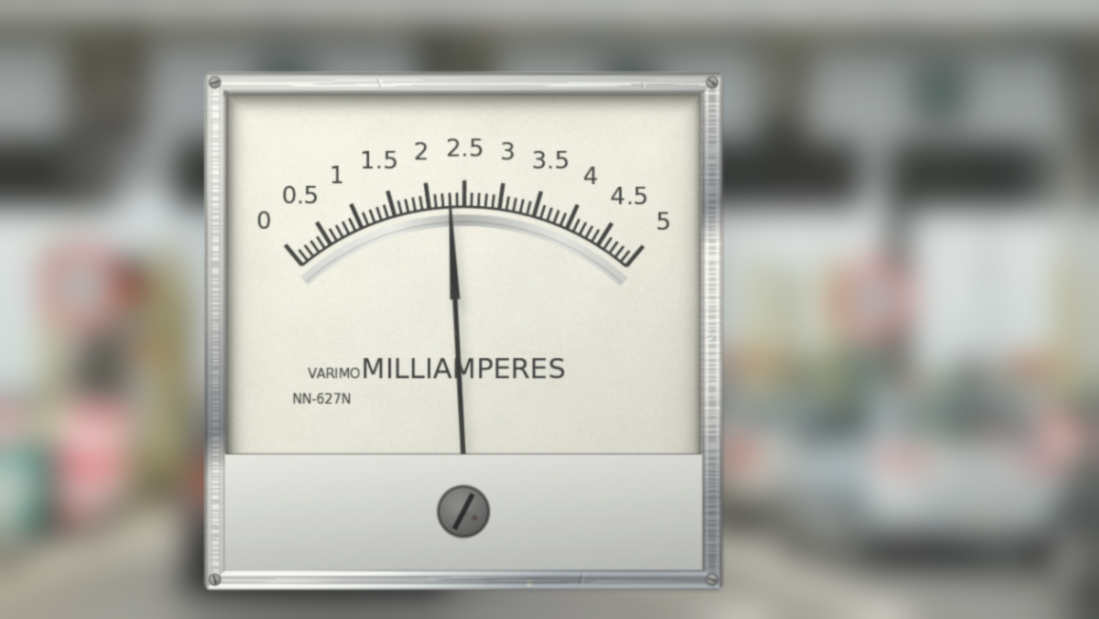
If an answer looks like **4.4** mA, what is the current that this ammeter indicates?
**2.3** mA
